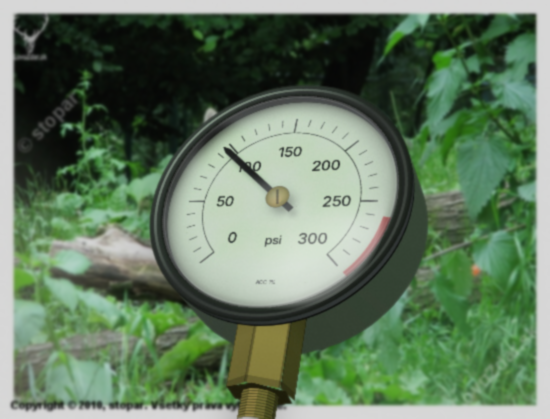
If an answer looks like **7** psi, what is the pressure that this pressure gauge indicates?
**95** psi
